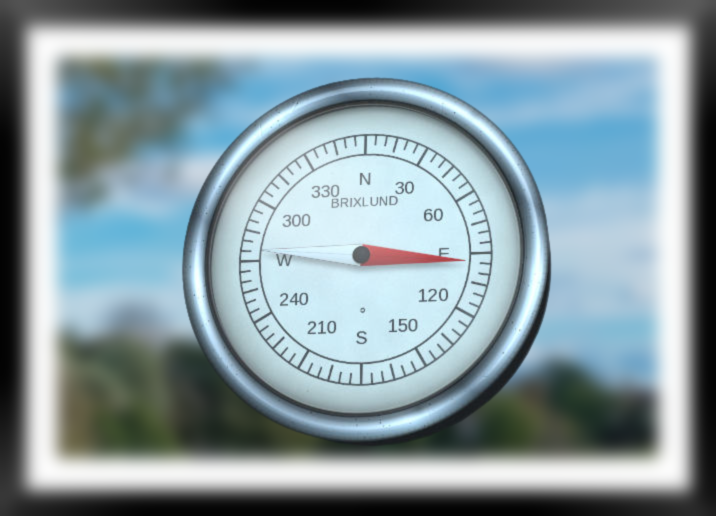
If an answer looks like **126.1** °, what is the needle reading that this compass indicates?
**95** °
